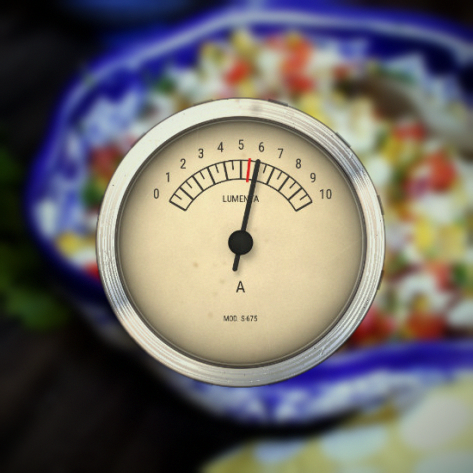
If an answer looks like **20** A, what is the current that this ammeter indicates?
**6** A
